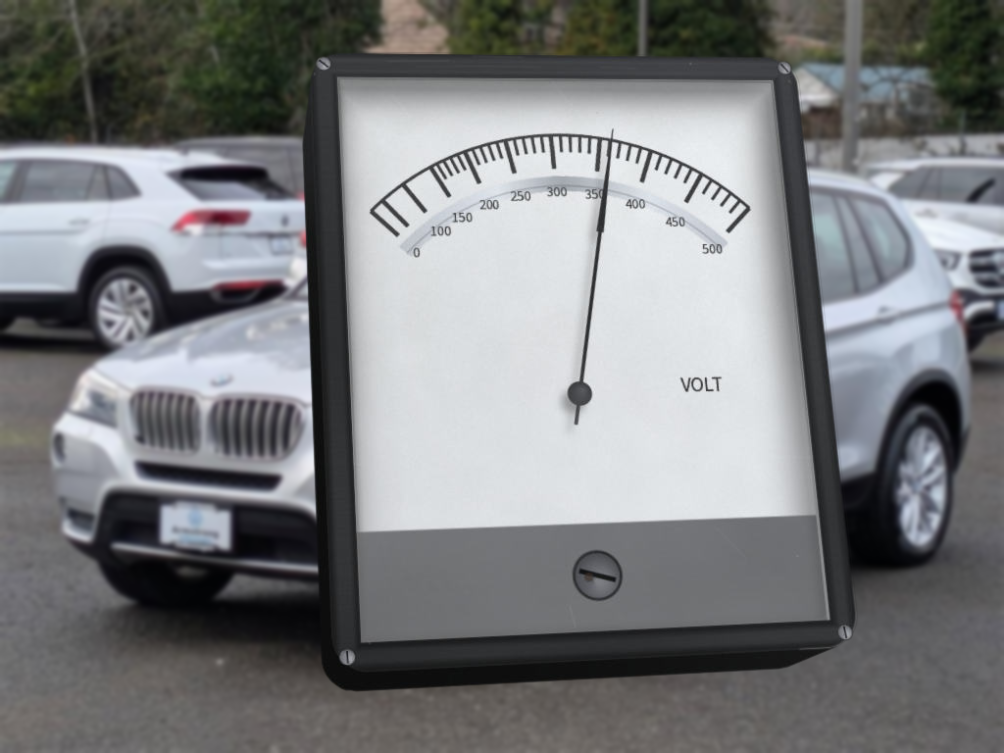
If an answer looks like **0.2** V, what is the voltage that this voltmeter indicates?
**360** V
